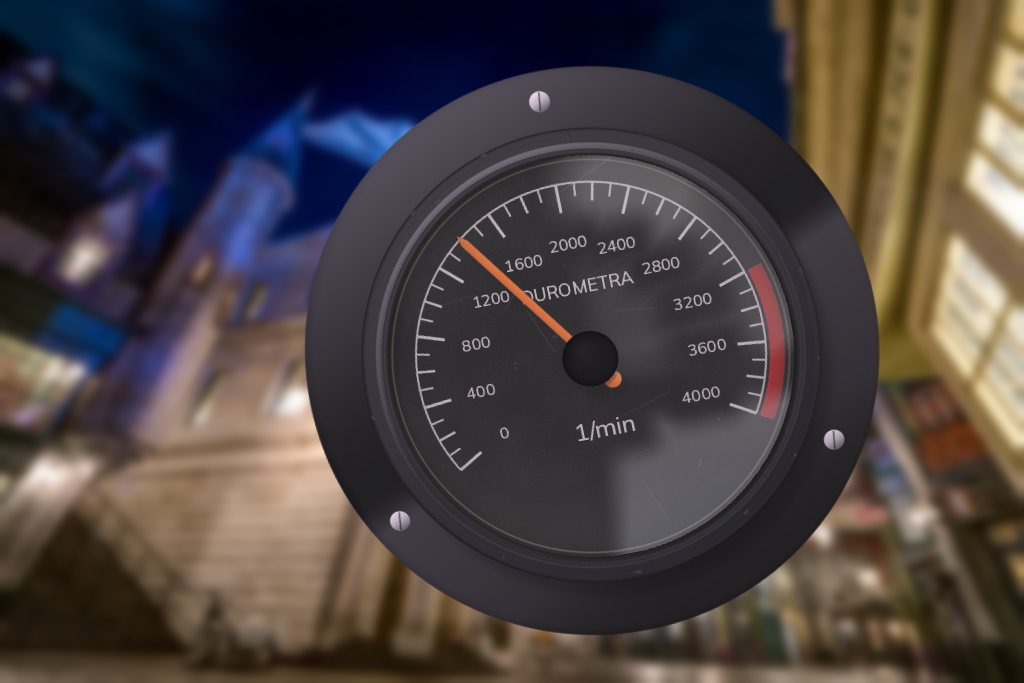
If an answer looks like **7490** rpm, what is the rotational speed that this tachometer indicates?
**1400** rpm
